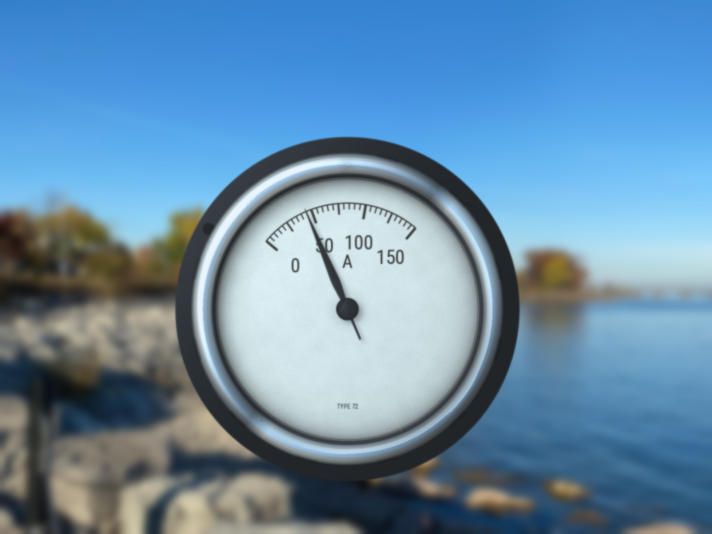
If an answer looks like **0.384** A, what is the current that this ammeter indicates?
**45** A
